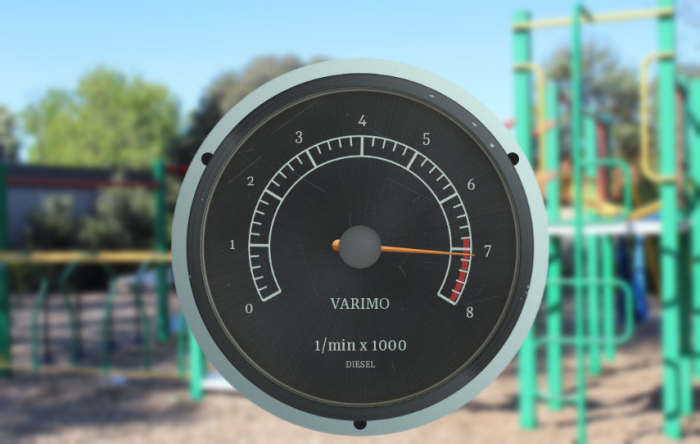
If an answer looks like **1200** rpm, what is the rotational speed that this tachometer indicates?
**7100** rpm
